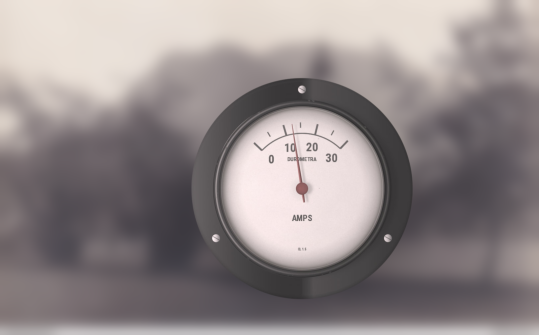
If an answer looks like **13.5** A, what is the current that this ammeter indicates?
**12.5** A
